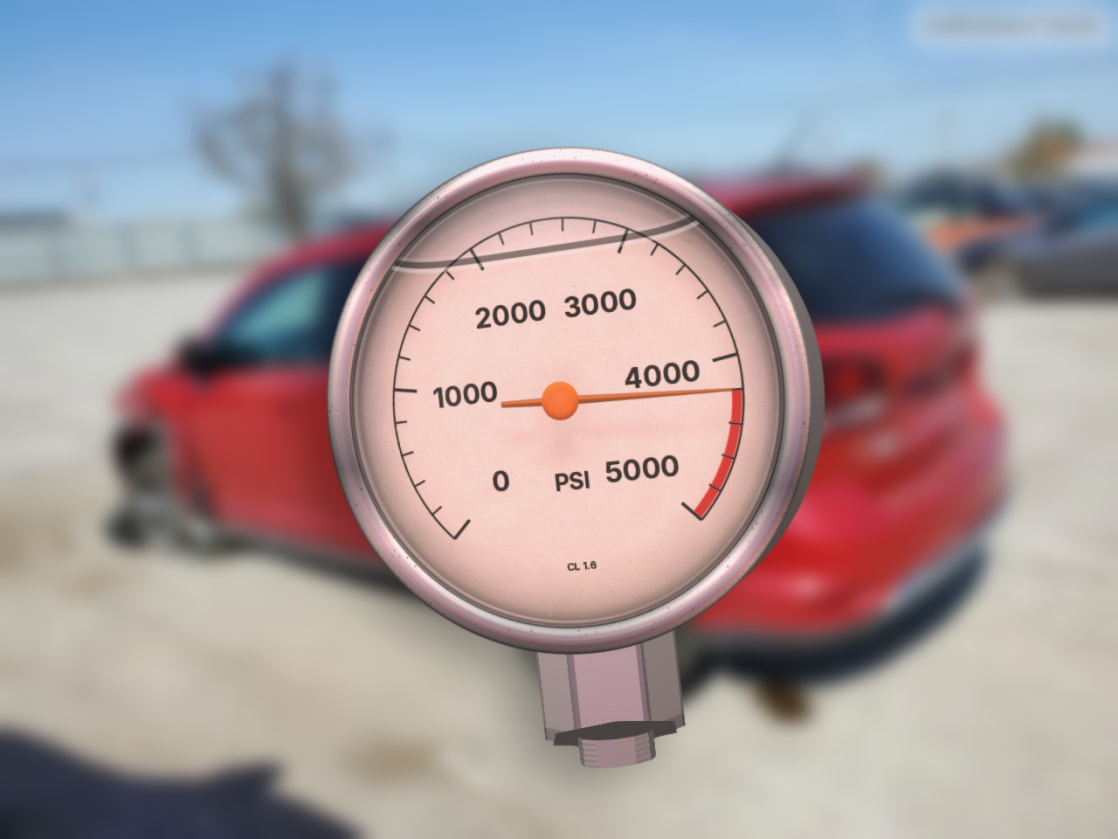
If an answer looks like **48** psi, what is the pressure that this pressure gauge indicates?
**4200** psi
